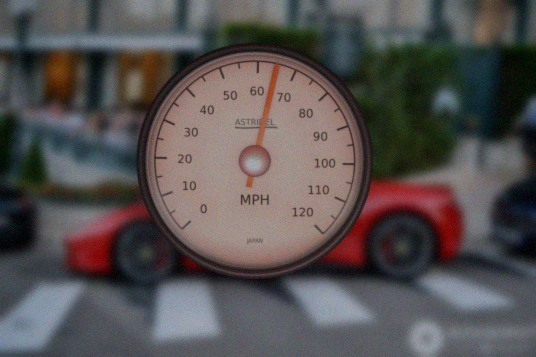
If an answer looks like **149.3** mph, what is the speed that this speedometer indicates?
**65** mph
